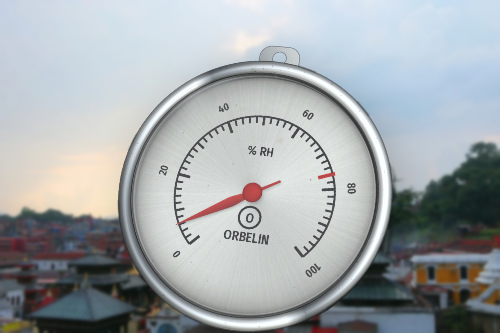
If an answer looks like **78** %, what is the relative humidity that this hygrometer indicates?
**6** %
